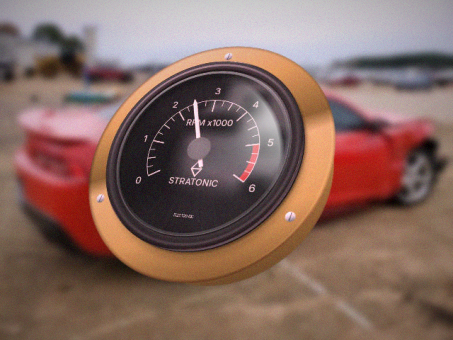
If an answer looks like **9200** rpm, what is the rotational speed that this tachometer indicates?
**2500** rpm
